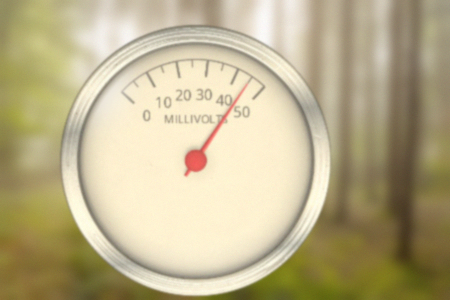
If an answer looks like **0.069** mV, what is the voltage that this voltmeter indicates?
**45** mV
